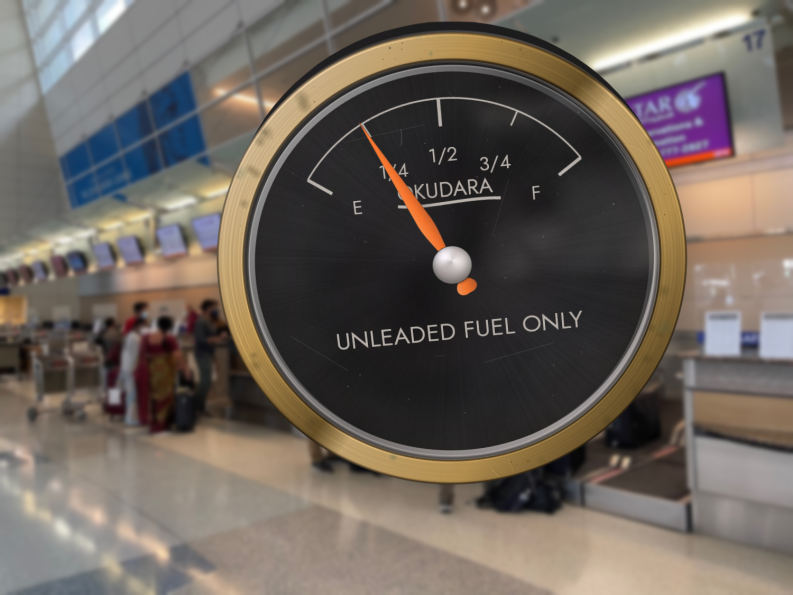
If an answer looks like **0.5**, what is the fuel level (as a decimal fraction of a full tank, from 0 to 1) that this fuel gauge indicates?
**0.25**
